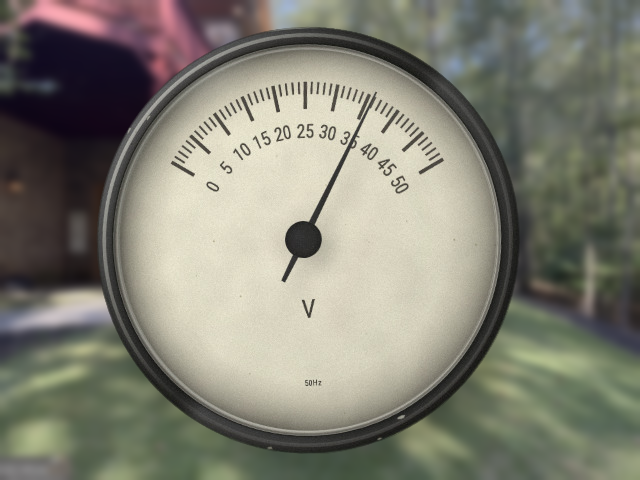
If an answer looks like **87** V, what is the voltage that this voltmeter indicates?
**36** V
